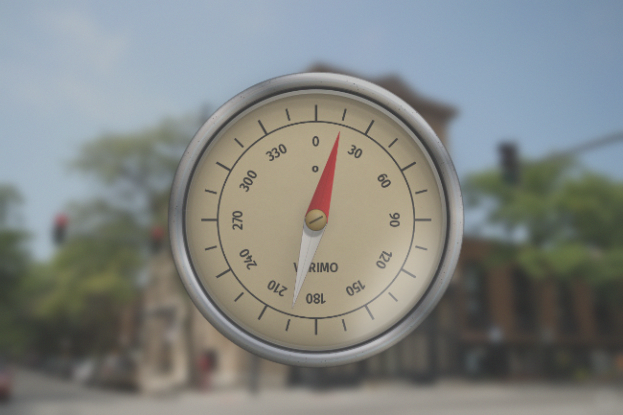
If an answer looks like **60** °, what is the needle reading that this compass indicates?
**15** °
